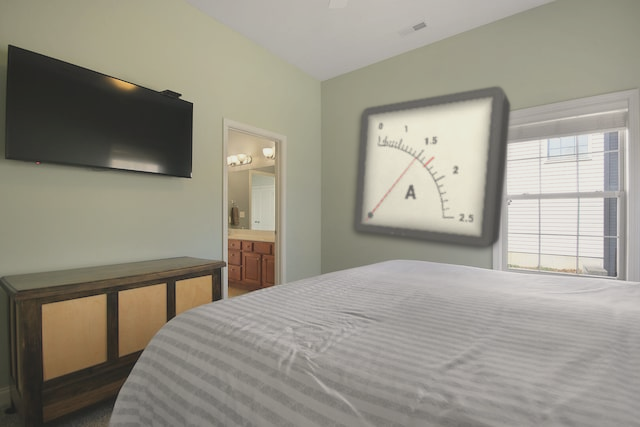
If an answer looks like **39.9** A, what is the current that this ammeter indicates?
**1.5** A
